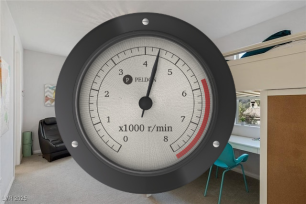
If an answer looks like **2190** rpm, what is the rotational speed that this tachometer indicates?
**4400** rpm
